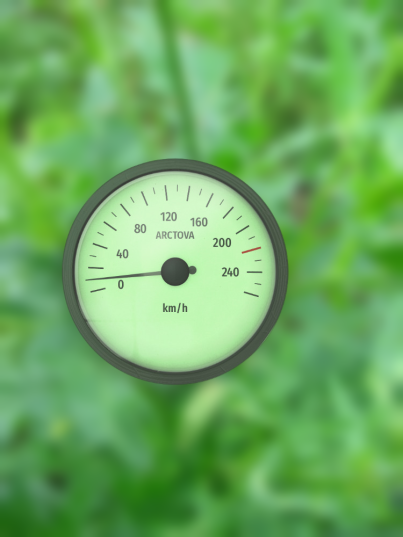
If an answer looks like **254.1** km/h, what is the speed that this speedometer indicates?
**10** km/h
